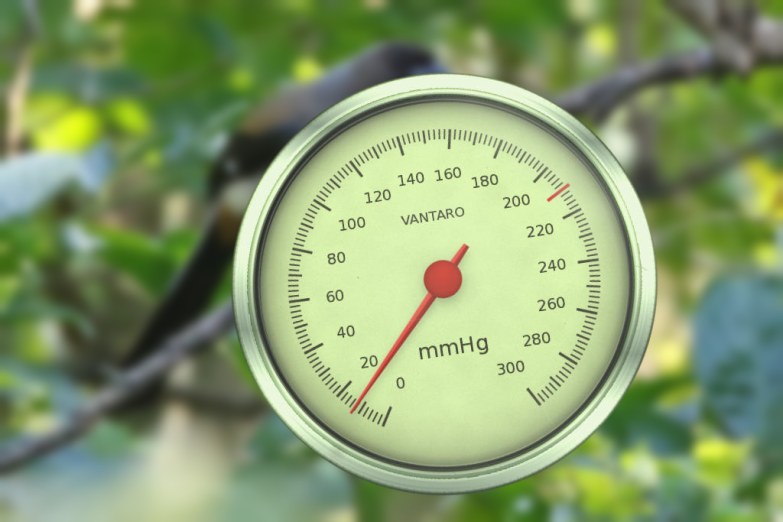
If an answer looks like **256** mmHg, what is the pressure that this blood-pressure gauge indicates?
**12** mmHg
